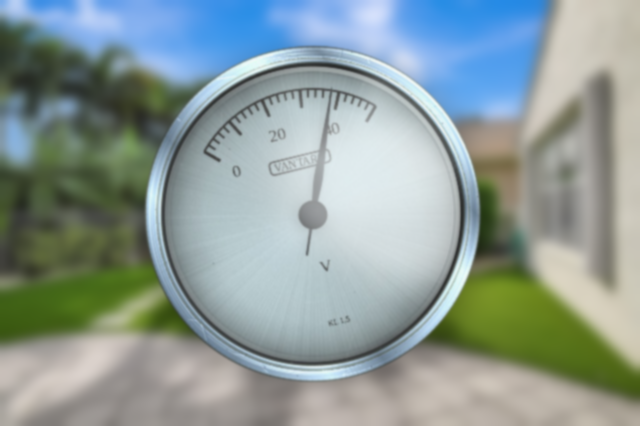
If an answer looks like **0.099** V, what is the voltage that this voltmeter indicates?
**38** V
